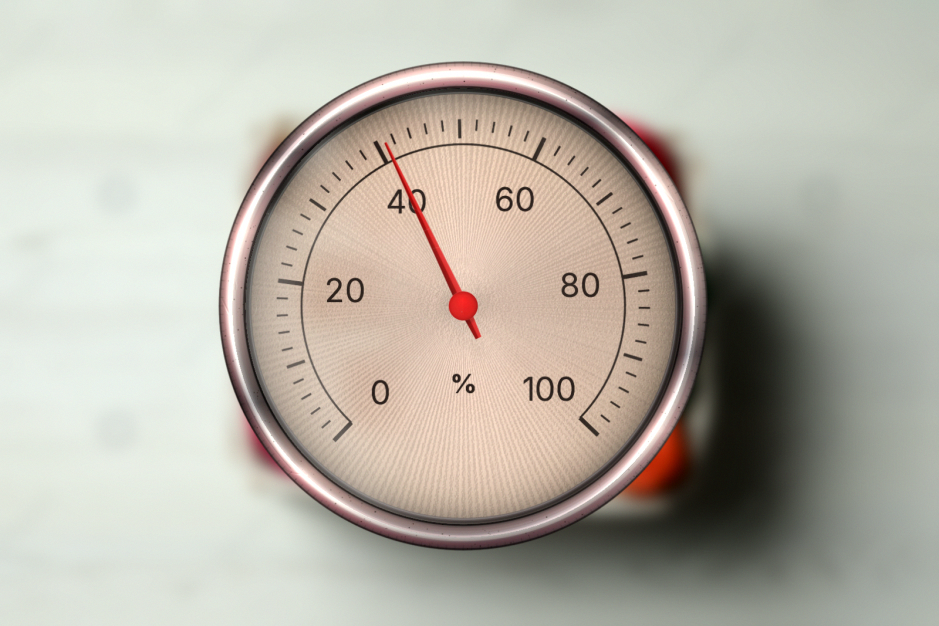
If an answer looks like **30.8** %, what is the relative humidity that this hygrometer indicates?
**41** %
